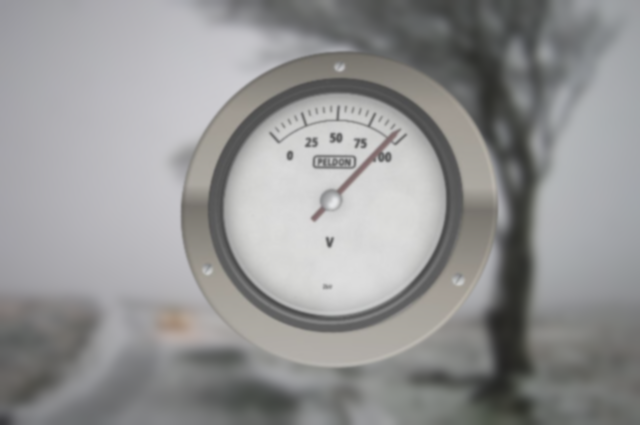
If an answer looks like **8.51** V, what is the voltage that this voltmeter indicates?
**95** V
